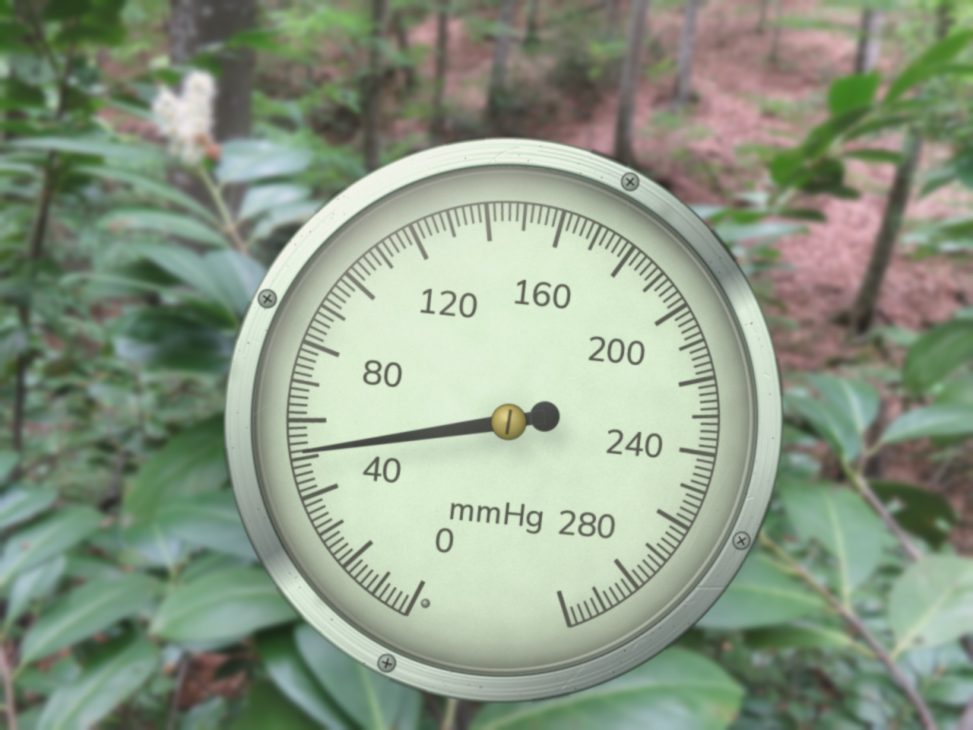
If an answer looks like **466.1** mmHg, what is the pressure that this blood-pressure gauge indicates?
**52** mmHg
